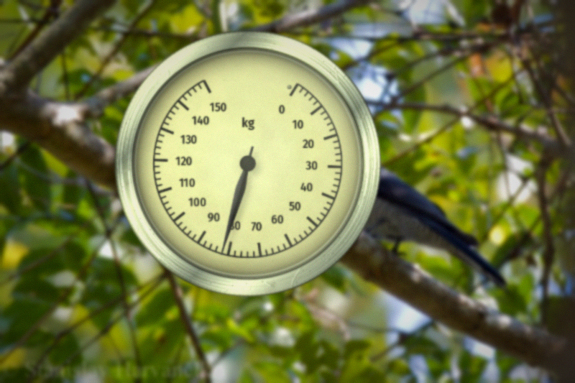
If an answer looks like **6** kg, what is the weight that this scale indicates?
**82** kg
